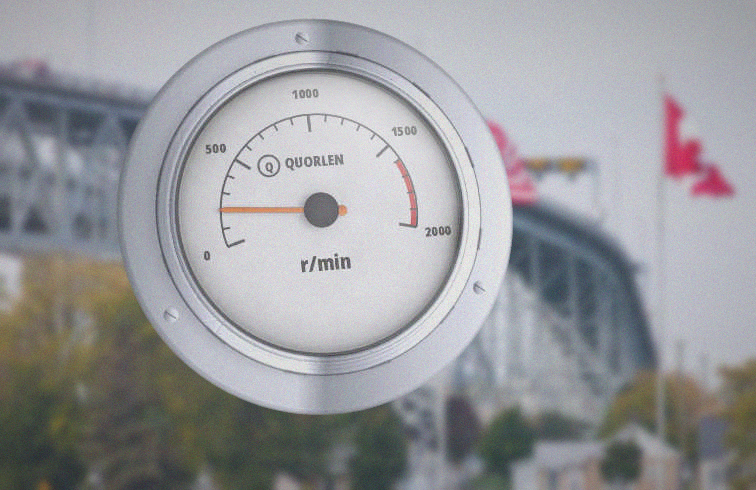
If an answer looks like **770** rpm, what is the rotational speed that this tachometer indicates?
**200** rpm
